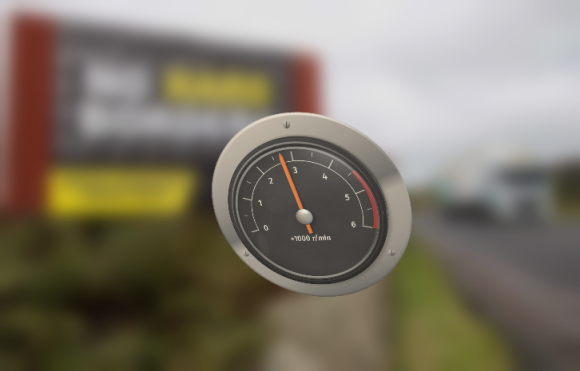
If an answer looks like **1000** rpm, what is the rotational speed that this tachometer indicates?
**2750** rpm
